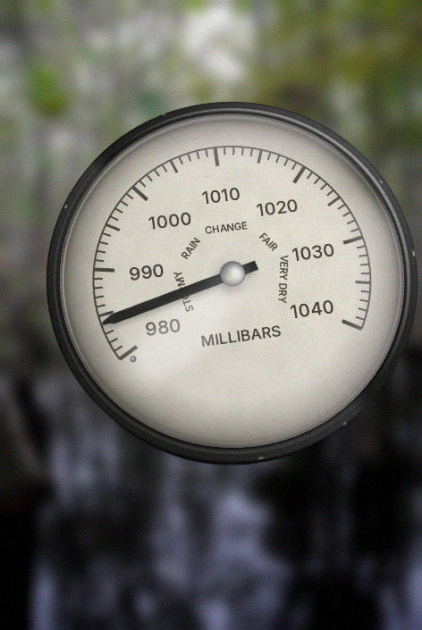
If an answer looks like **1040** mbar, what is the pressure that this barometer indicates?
**984** mbar
